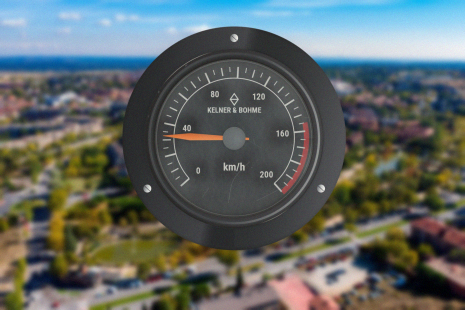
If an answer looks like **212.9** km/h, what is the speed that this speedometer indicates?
**32.5** km/h
